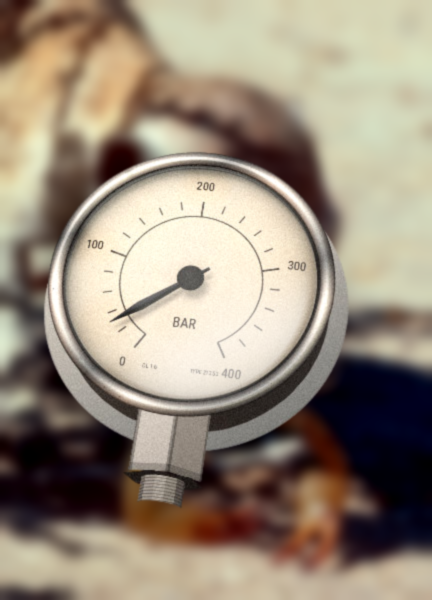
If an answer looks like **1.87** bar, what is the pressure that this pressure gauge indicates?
**30** bar
